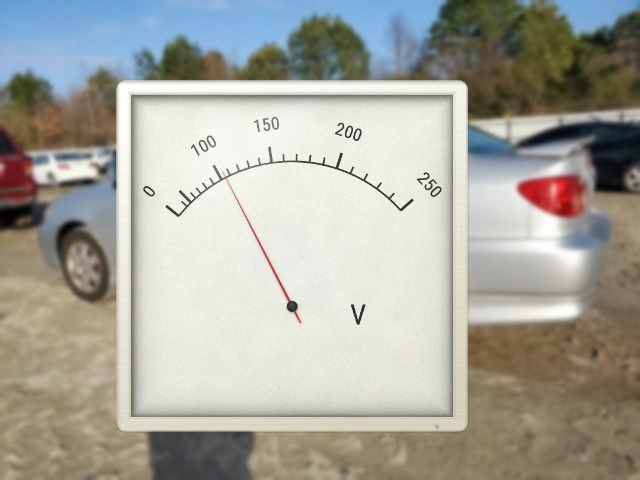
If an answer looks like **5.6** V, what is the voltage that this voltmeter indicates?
**105** V
